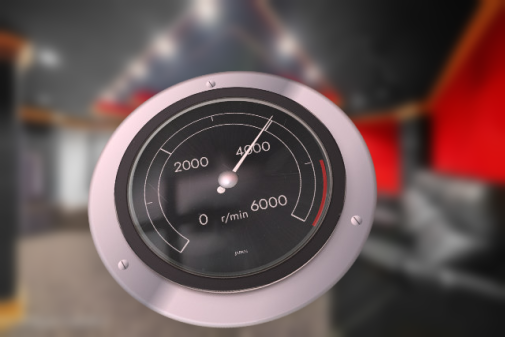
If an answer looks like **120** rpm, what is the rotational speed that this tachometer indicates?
**4000** rpm
